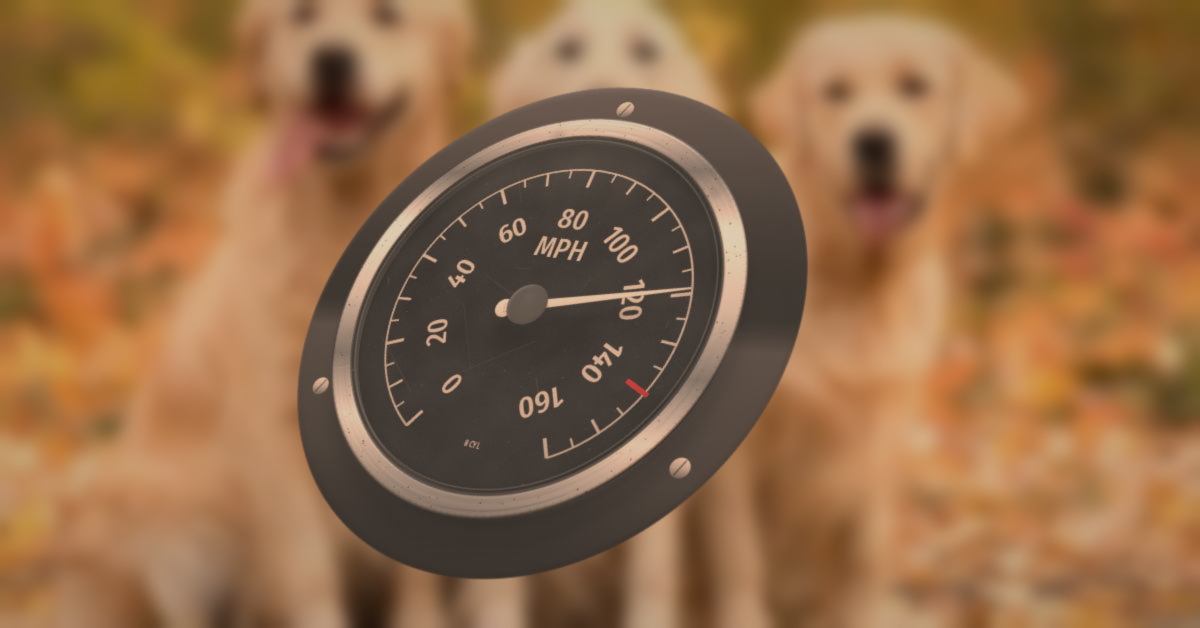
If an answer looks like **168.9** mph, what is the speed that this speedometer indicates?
**120** mph
